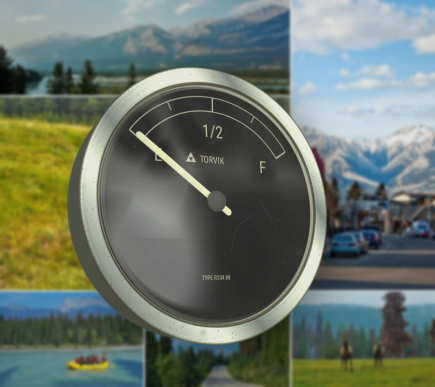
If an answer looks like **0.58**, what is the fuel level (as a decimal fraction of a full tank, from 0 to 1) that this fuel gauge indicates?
**0**
